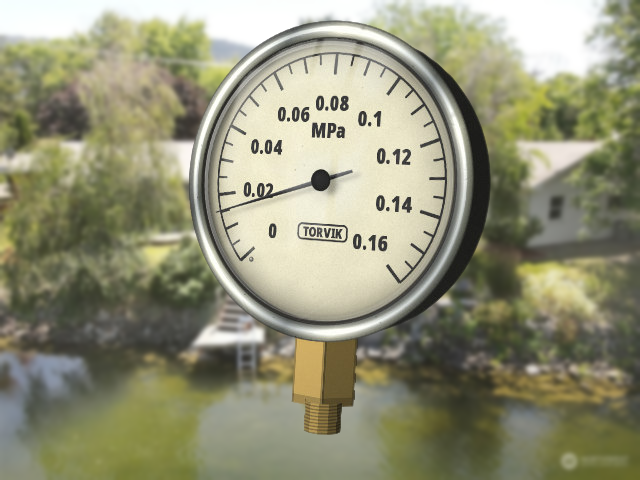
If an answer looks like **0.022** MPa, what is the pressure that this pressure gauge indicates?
**0.015** MPa
